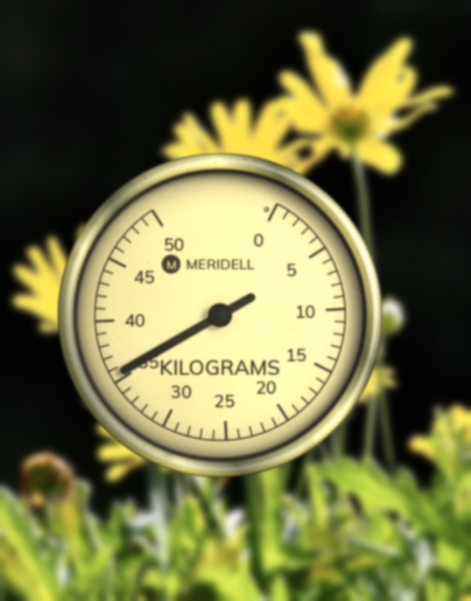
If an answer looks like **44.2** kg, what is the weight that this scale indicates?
**35.5** kg
